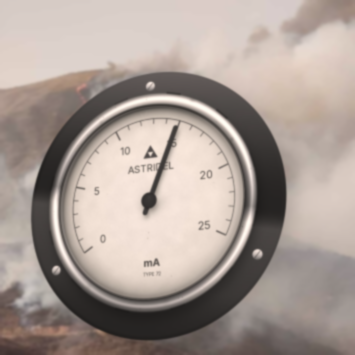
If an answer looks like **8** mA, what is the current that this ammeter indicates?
**15** mA
